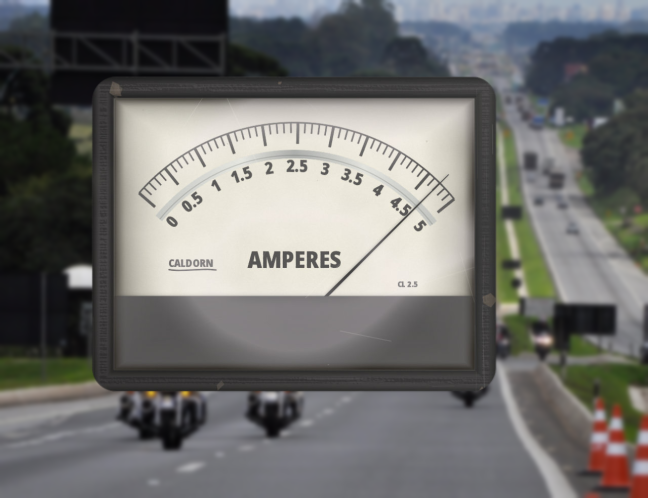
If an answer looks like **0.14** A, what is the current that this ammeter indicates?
**4.7** A
